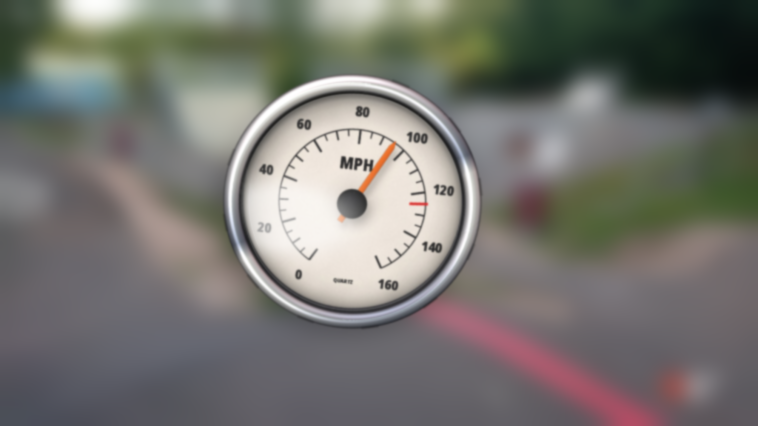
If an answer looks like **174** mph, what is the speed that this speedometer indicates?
**95** mph
